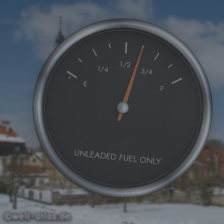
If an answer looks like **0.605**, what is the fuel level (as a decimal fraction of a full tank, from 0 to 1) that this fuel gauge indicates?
**0.625**
